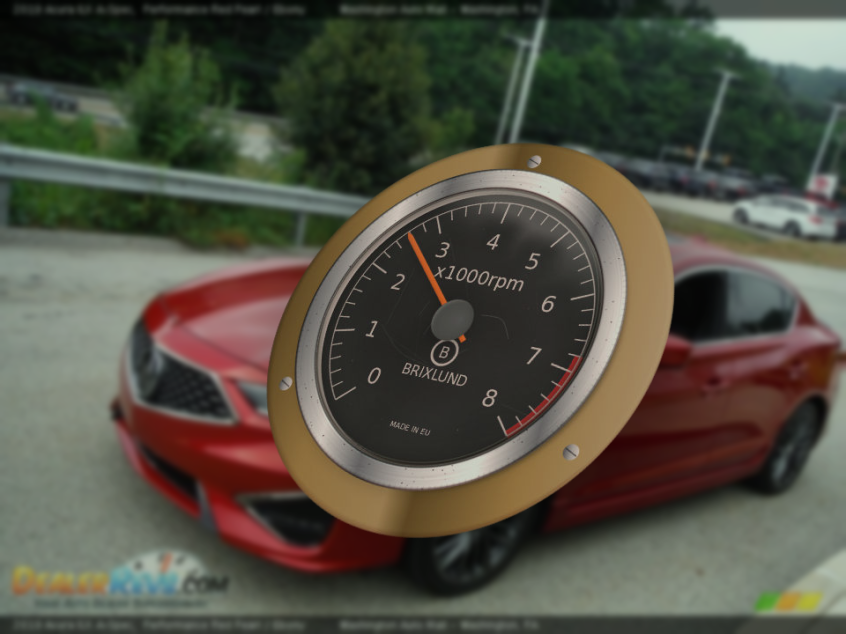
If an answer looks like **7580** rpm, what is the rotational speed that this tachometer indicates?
**2600** rpm
